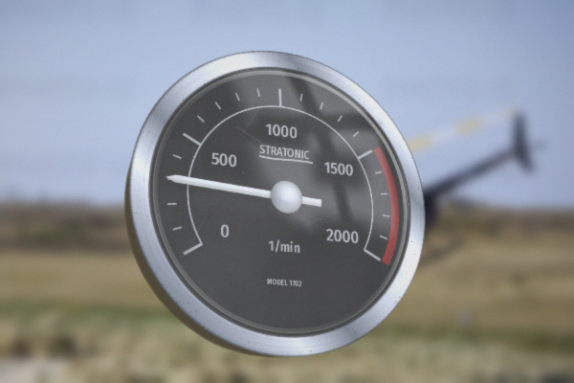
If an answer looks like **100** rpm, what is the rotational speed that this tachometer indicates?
**300** rpm
